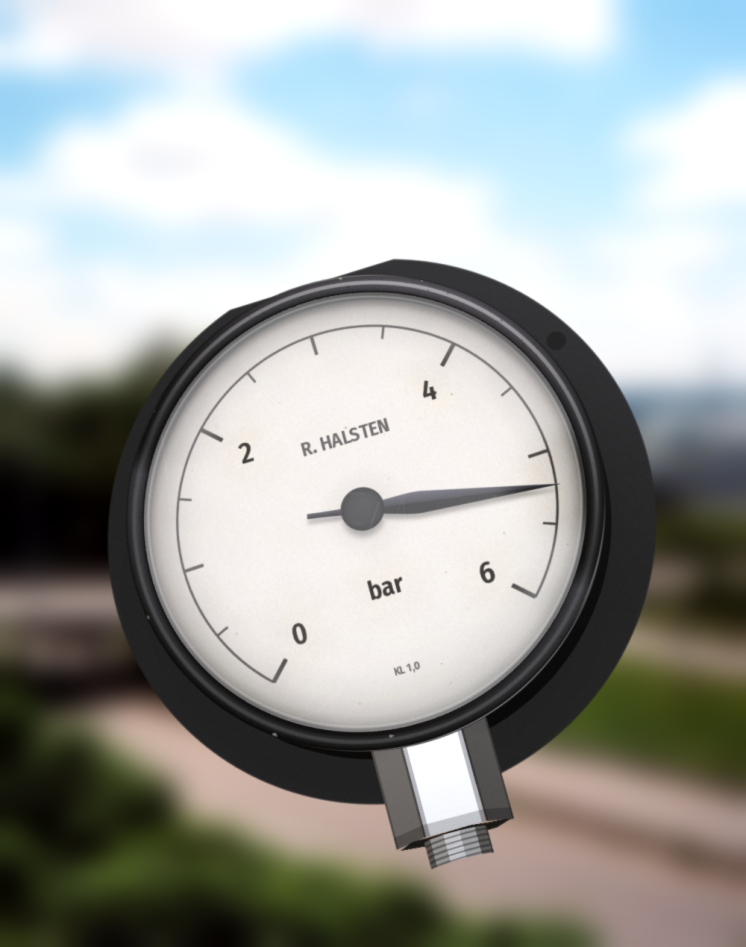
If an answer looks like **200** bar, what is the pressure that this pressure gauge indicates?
**5.25** bar
